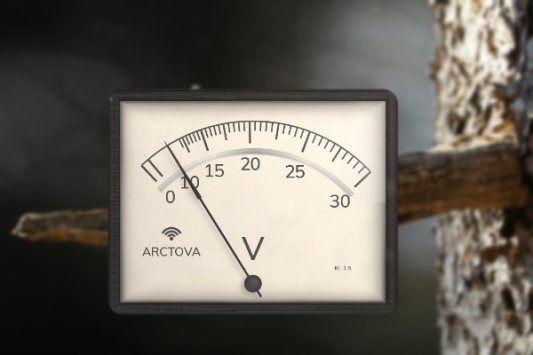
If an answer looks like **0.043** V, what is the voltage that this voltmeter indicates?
**10** V
